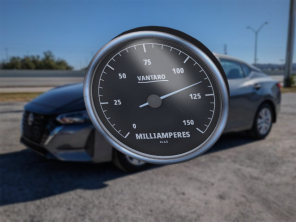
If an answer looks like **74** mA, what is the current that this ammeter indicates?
**115** mA
